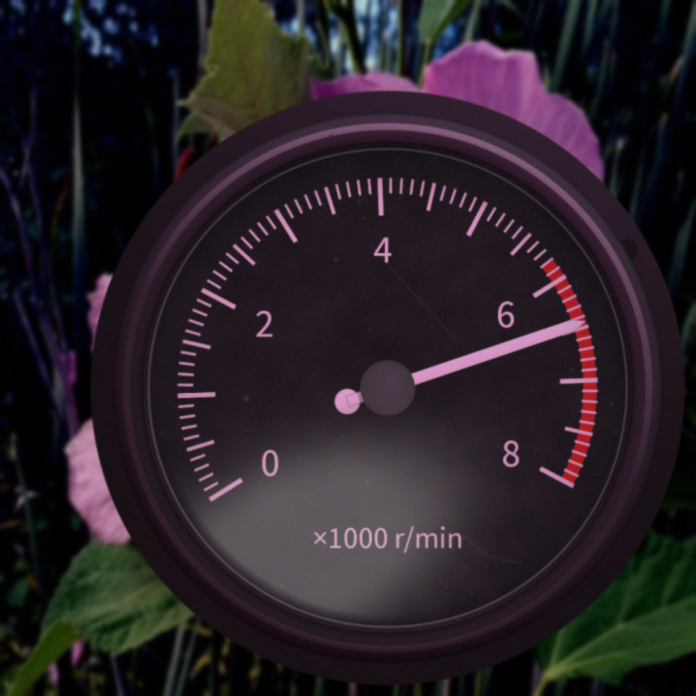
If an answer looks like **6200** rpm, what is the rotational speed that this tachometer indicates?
**6450** rpm
